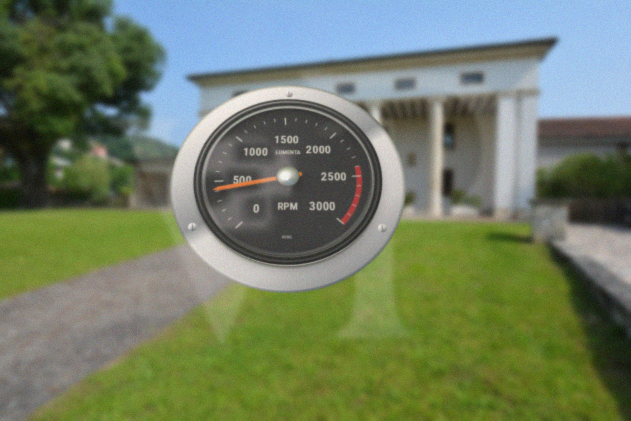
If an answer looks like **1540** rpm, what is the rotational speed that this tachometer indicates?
**400** rpm
